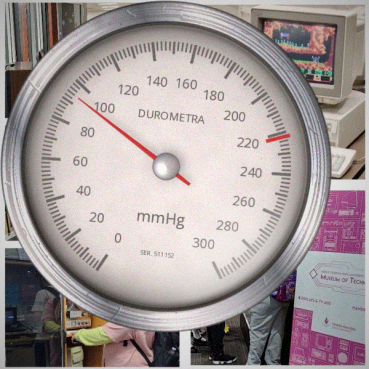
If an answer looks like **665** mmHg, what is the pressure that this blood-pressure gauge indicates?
**94** mmHg
